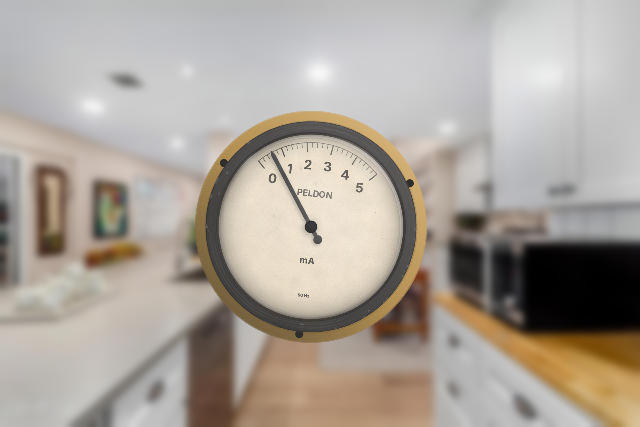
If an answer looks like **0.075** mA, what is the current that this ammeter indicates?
**0.6** mA
